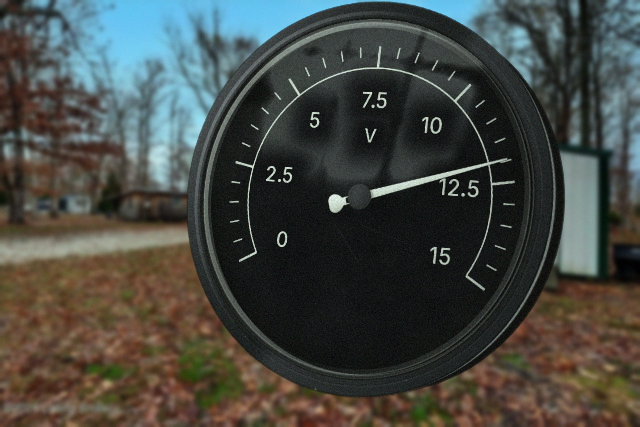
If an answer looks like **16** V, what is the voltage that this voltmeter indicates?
**12** V
